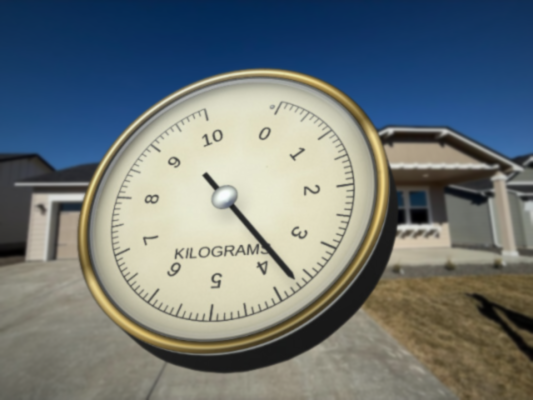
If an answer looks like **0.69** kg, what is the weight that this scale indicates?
**3.7** kg
